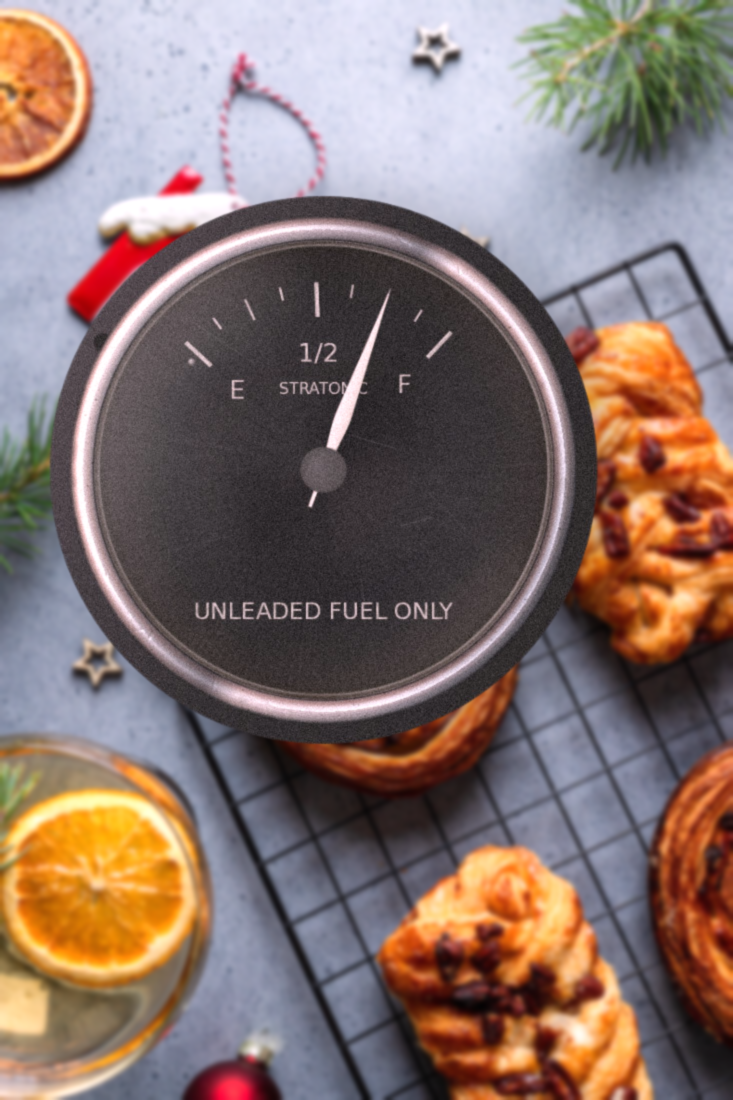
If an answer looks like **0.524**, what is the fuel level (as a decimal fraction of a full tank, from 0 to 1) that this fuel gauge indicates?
**0.75**
